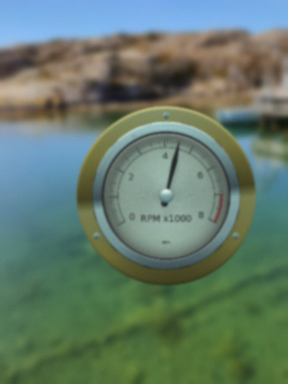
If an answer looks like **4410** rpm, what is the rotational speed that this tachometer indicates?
**4500** rpm
